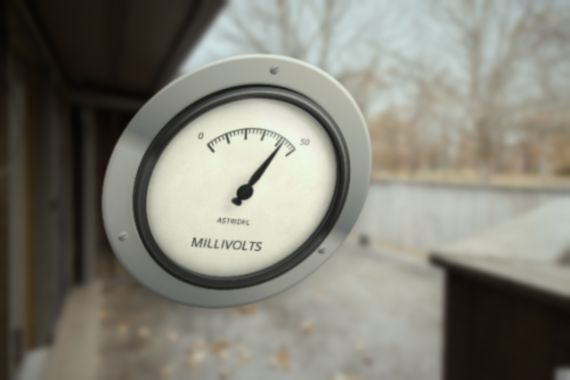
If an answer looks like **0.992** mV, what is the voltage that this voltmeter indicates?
**40** mV
